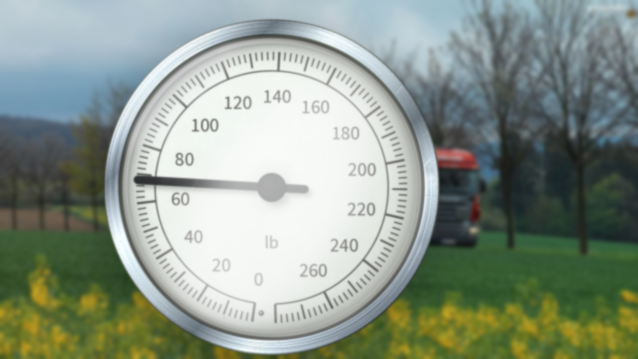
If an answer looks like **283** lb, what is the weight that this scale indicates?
**68** lb
